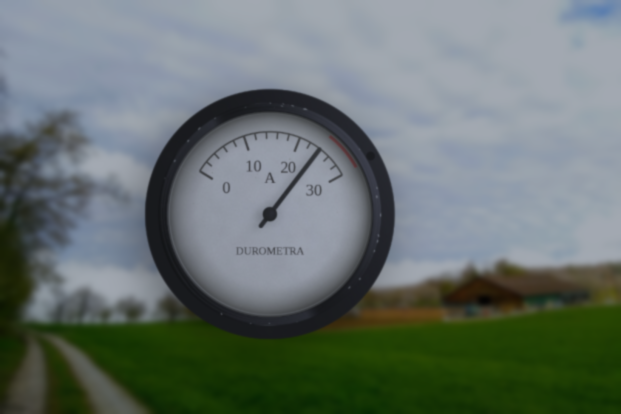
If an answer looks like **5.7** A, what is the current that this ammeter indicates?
**24** A
